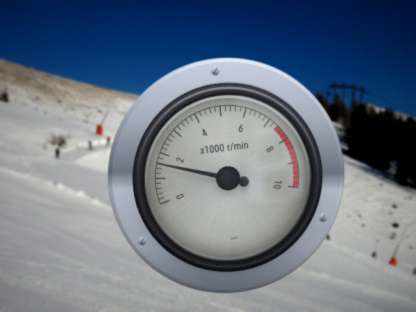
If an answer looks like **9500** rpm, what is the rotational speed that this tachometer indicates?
**1600** rpm
